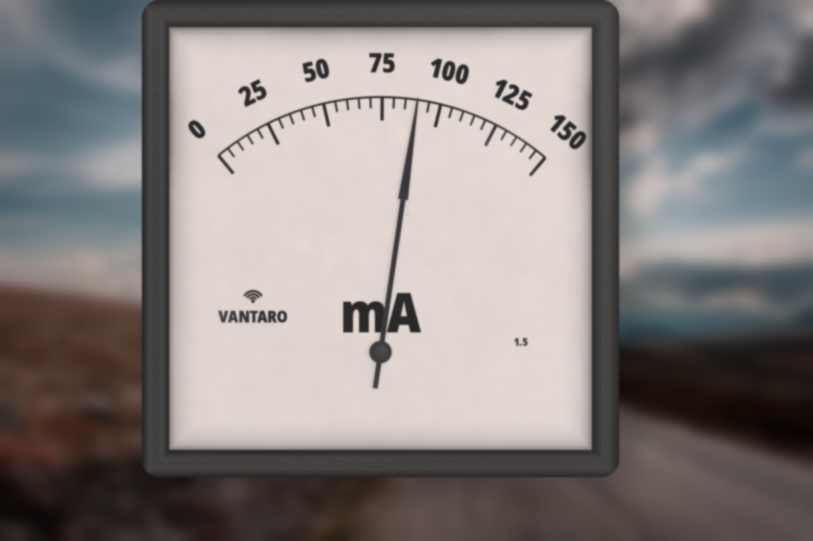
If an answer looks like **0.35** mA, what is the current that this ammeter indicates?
**90** mA
